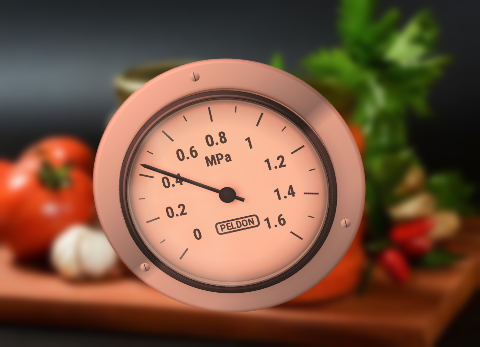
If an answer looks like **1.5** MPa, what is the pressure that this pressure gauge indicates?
**0.45** MPa
